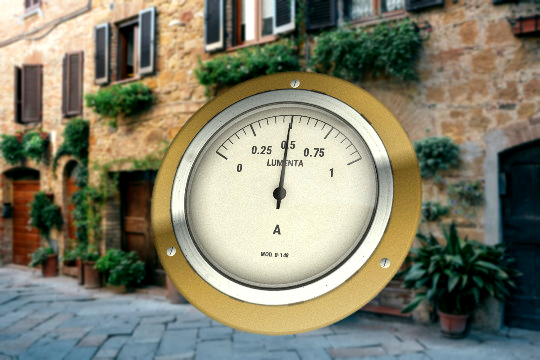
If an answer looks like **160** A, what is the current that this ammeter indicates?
**0.5** A
